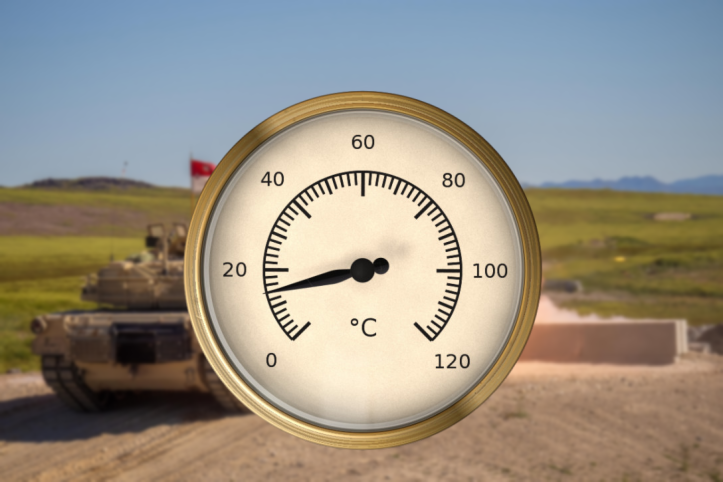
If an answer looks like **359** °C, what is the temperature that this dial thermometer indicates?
**14** °C
